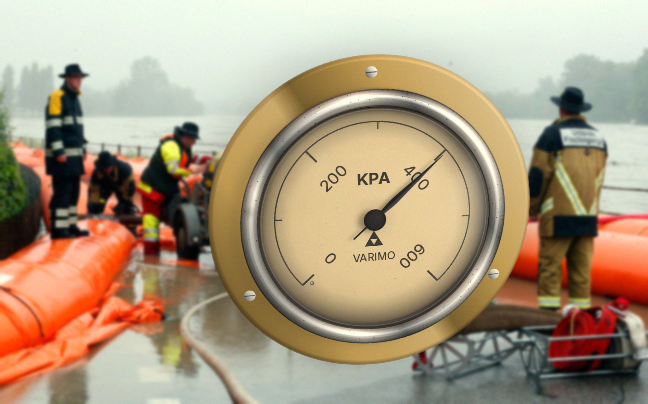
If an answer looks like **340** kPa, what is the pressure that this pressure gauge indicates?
**400** kPa
